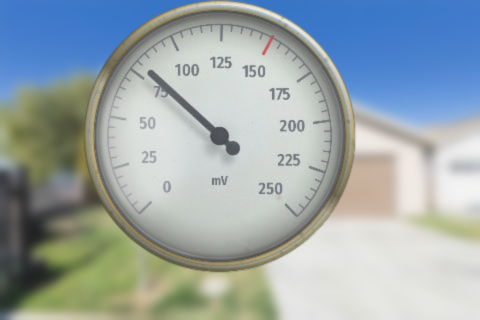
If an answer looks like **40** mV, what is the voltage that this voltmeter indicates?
**80** mV
